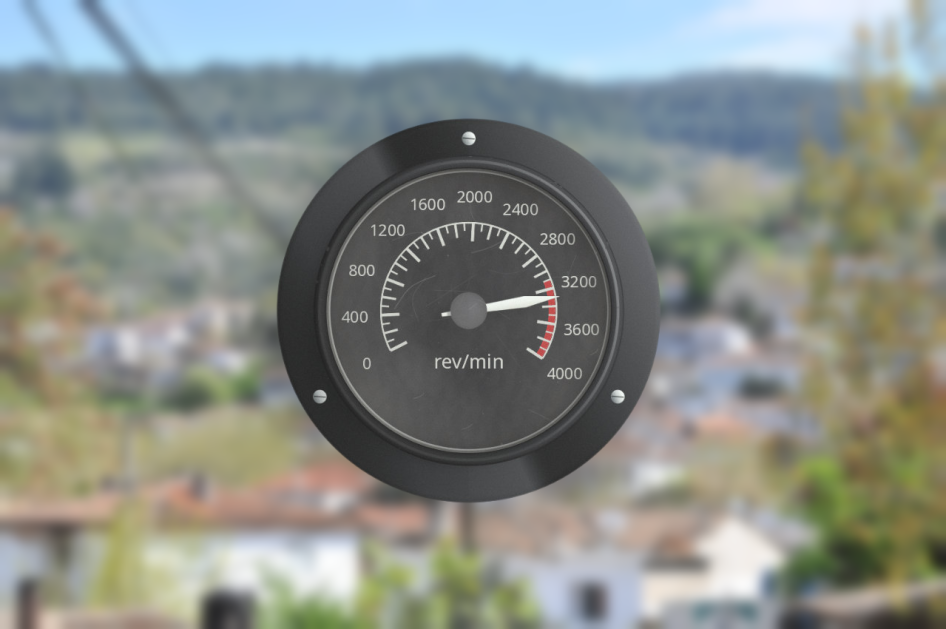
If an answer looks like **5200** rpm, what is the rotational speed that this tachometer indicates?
**3300** rpm
